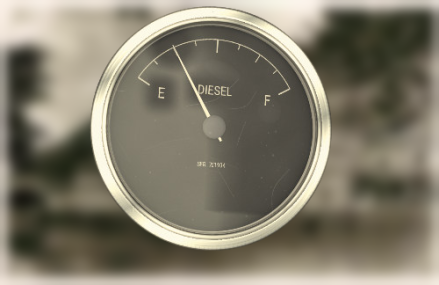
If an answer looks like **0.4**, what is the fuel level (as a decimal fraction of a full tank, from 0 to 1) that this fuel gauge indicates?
**0.25**
